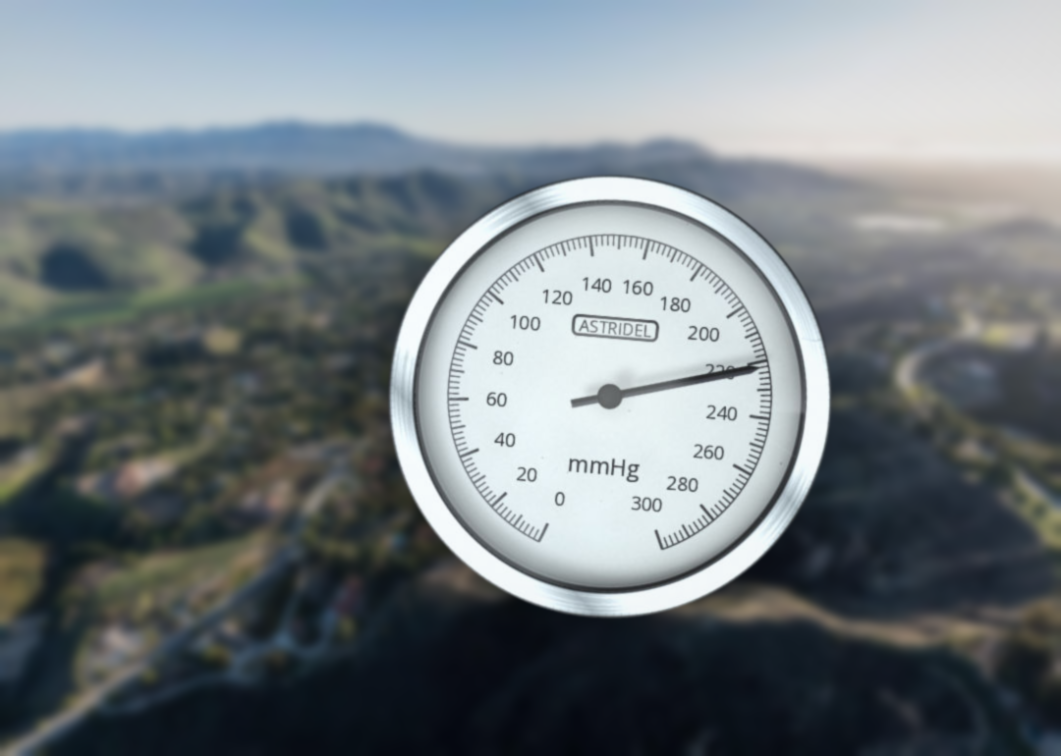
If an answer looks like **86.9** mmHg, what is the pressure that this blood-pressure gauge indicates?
**222** mmHg
